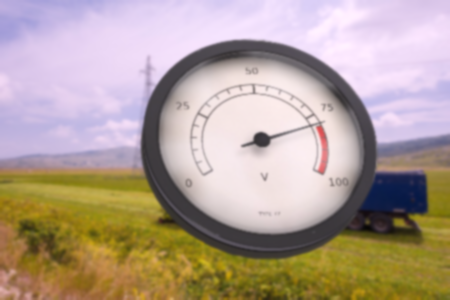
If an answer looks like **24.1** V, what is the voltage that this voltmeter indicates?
**80** V
